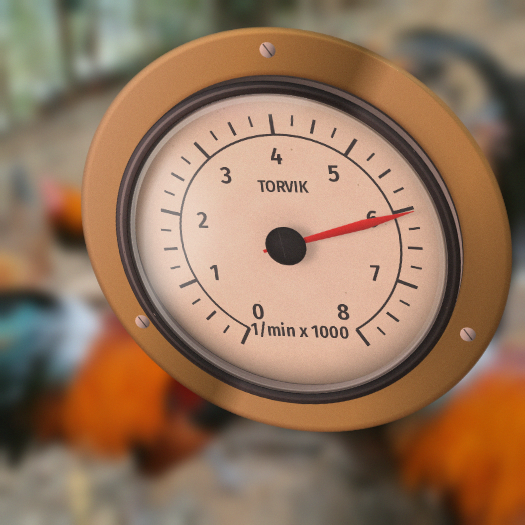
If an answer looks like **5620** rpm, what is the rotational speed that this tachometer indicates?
**6000** rpm
